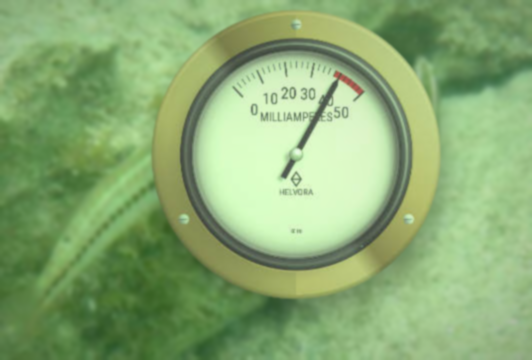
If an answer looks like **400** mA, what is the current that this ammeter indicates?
**40** mA
